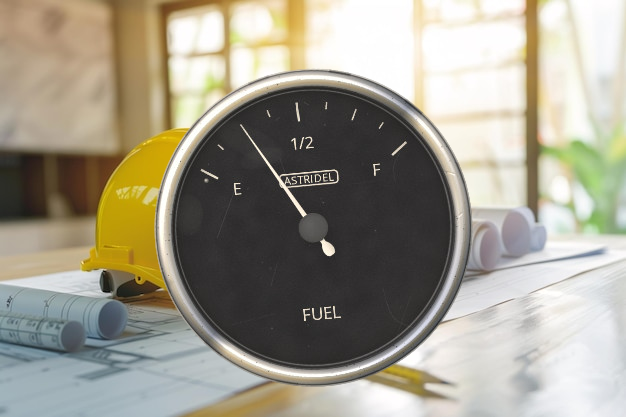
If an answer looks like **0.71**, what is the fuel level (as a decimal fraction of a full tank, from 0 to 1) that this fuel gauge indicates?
**0.25**
